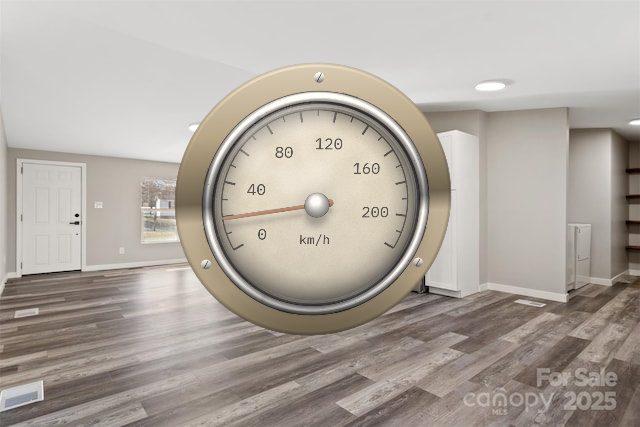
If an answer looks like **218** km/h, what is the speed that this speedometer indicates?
**20** km/h
